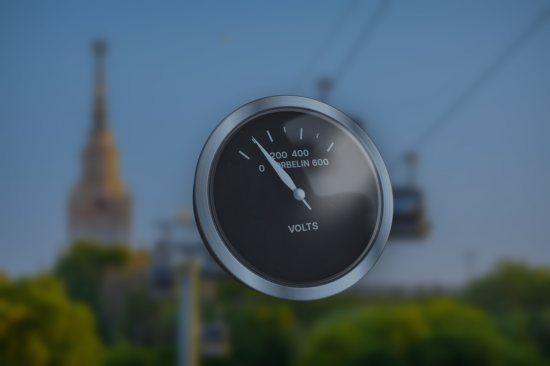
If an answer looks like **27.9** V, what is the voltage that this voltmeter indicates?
**100** V
